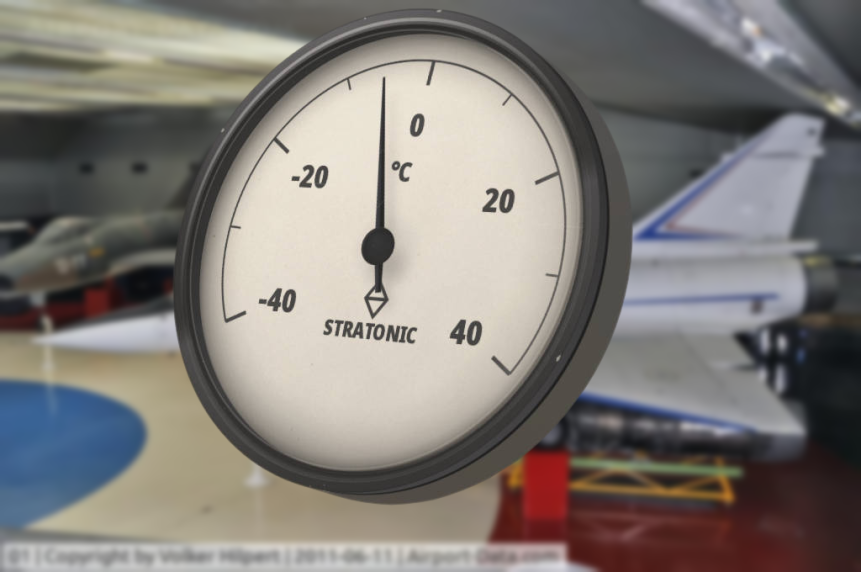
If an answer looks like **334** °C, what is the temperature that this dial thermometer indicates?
**-5** °C
